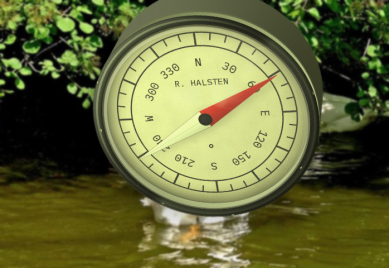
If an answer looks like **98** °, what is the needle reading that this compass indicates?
**60** °
